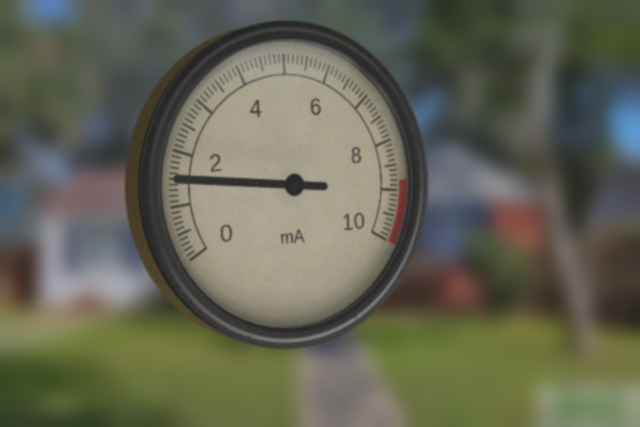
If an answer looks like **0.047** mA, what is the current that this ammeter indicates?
**1.5** mA
